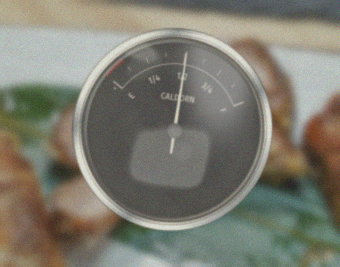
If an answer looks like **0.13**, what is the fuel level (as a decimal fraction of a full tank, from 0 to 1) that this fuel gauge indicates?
**0.5**
